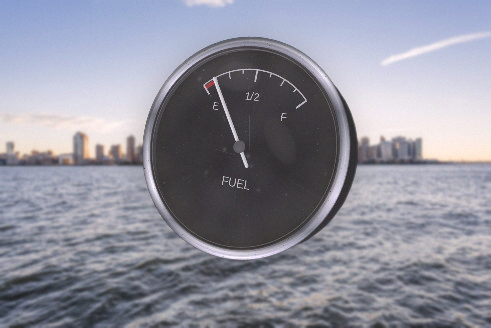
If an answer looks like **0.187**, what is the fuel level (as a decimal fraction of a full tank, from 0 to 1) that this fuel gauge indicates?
**0.125**
